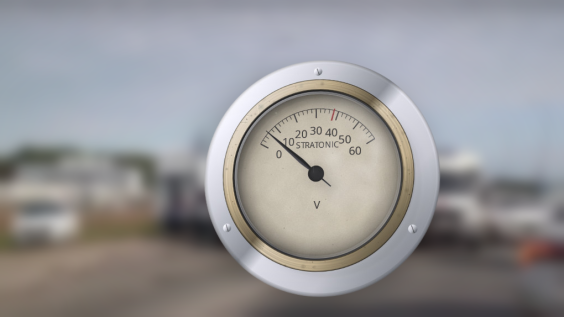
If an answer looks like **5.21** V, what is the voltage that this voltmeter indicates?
**6** V
